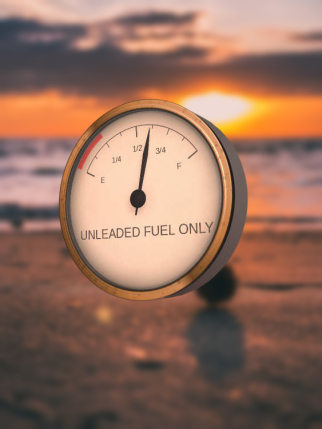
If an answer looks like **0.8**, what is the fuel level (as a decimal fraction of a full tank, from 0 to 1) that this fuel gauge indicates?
**0.625**
